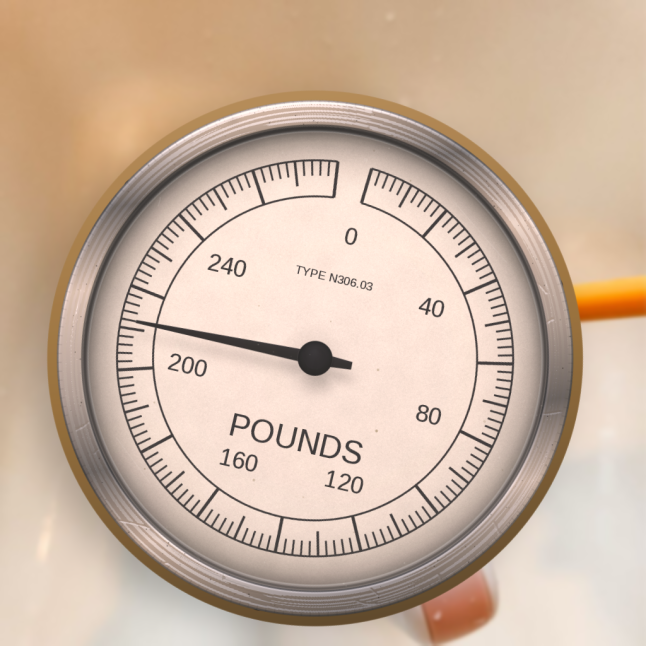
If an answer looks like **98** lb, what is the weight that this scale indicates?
**212** lb
